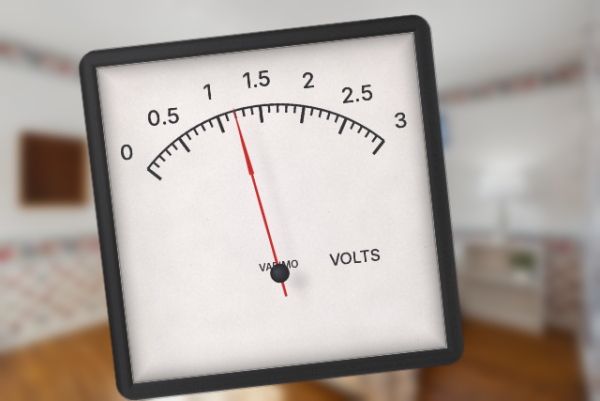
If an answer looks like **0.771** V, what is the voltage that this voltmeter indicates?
**1.2** V
